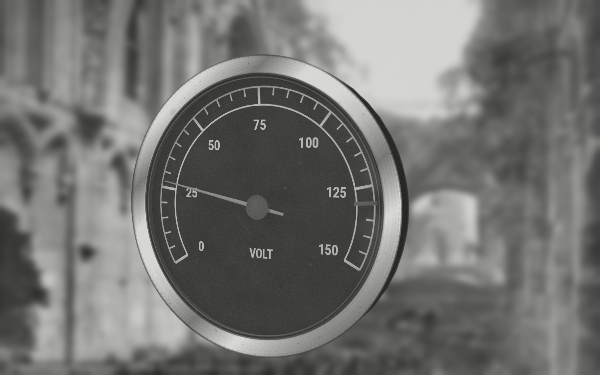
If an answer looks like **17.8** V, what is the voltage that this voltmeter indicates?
**27.5** V
